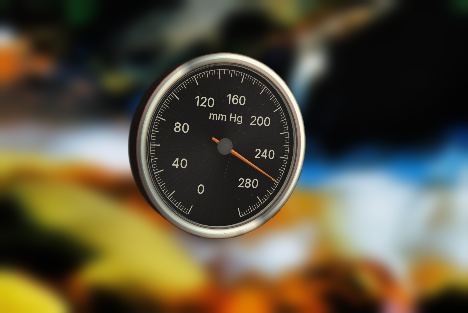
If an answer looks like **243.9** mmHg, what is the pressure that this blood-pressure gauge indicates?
**260** mmHg
